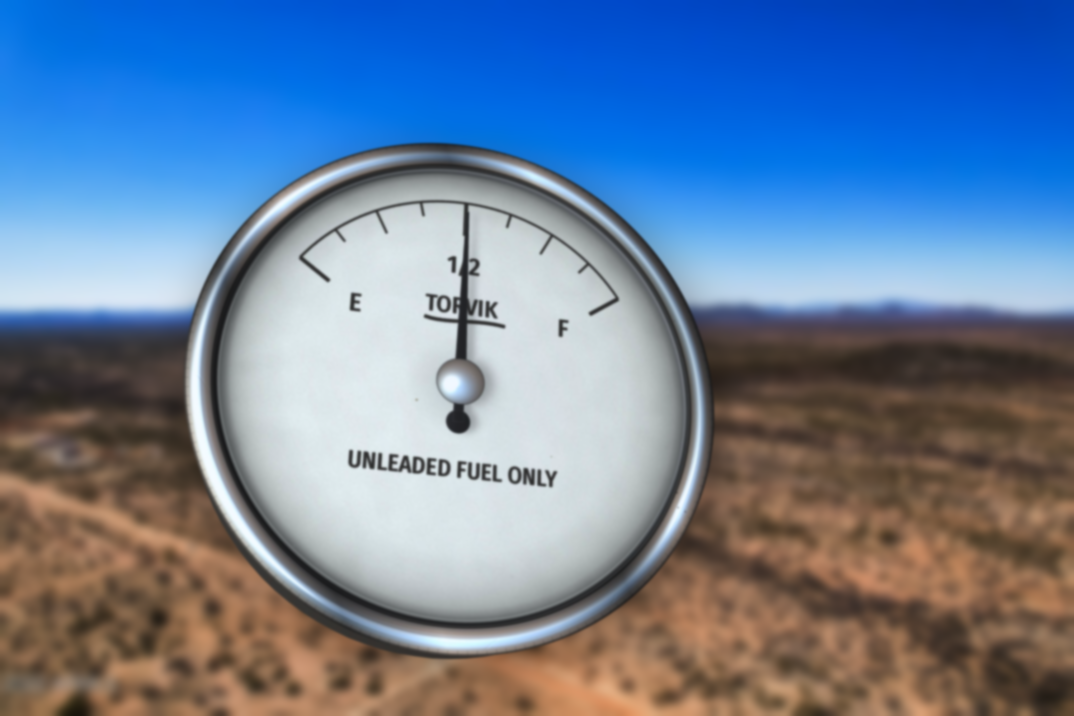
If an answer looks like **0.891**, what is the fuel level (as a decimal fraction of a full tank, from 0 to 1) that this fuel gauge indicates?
**0.5**
